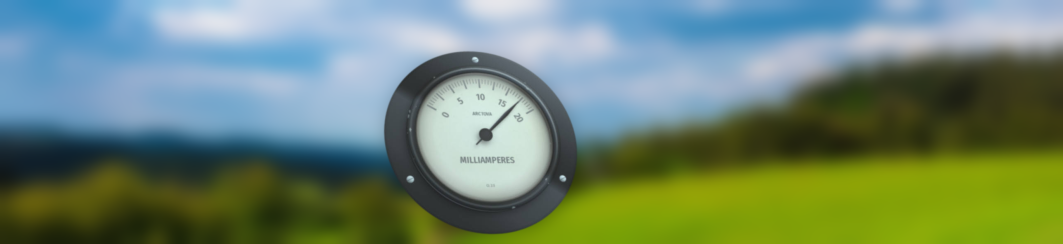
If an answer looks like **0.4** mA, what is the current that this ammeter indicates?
**17.5** mA
